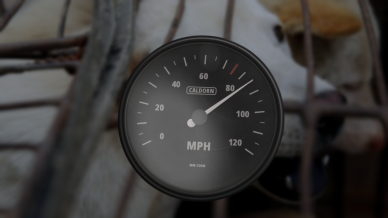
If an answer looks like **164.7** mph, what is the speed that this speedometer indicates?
**85** mph
